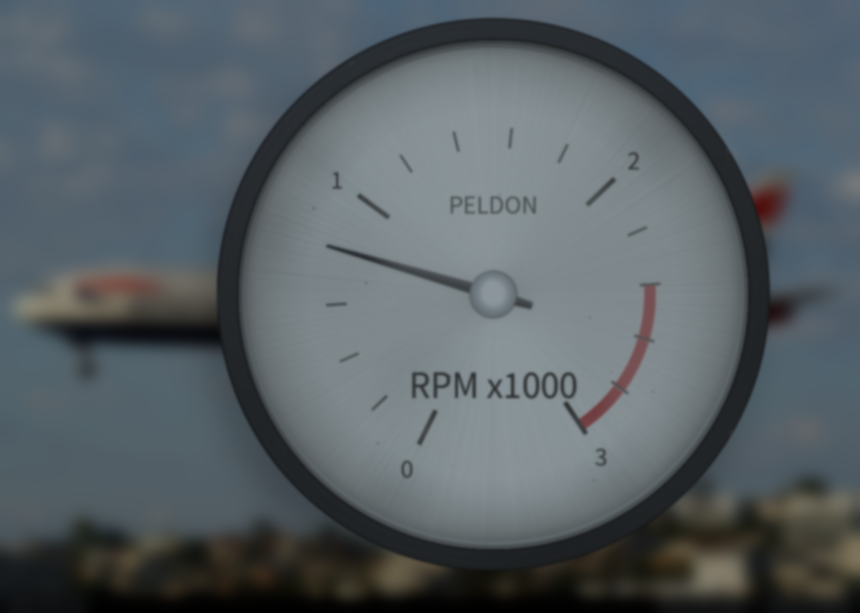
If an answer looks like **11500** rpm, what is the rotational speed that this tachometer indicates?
**800** rpm
